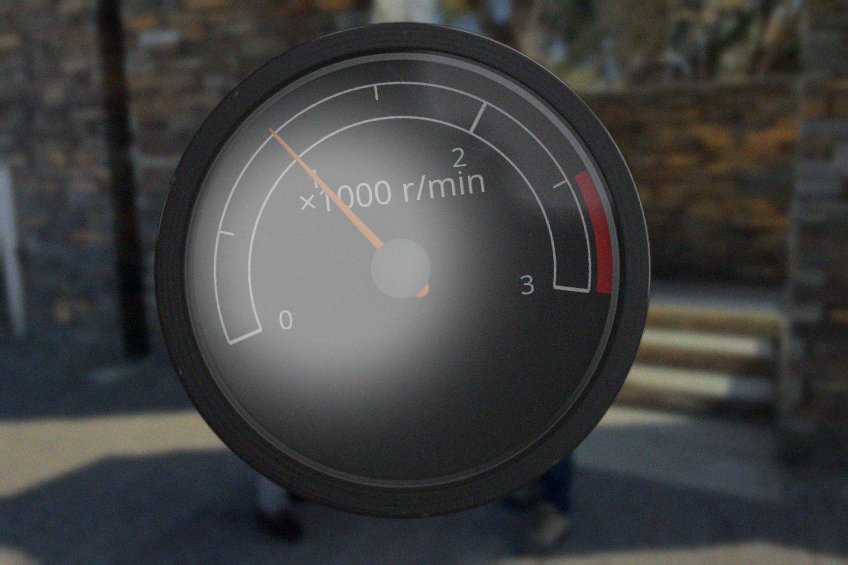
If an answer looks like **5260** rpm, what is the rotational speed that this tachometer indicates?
**1000** rpm
